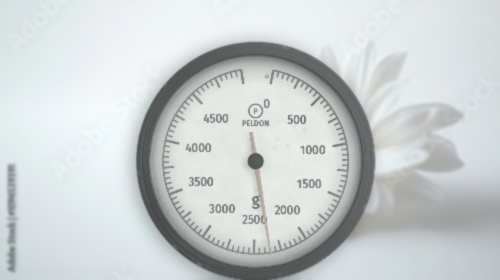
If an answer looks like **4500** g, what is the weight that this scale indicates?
**2350** g
